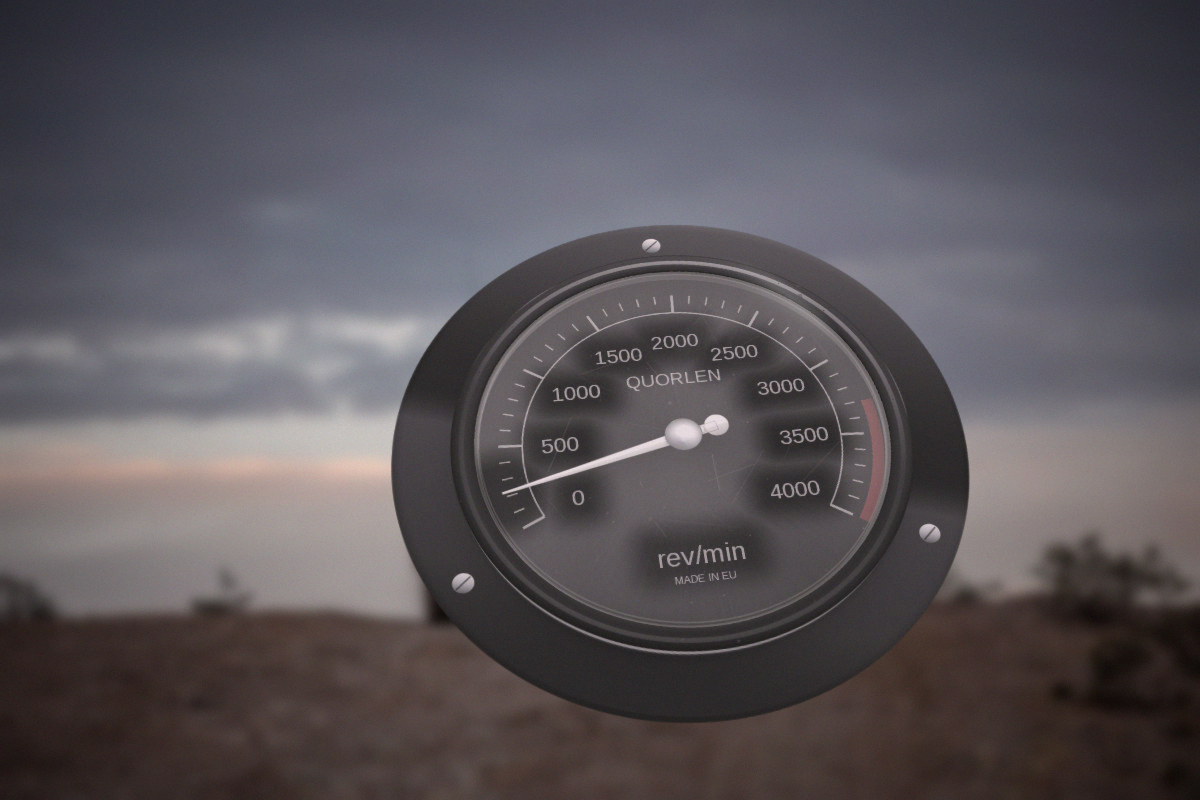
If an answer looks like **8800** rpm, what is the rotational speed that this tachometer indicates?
**200** rpm
